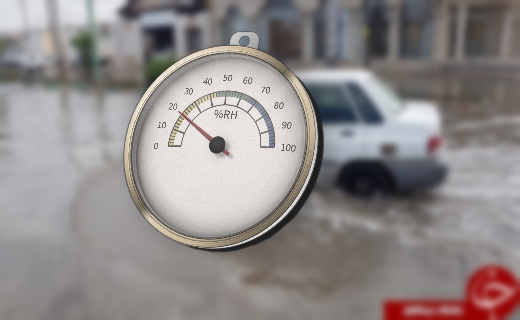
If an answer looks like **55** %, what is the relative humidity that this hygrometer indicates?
**20** %
